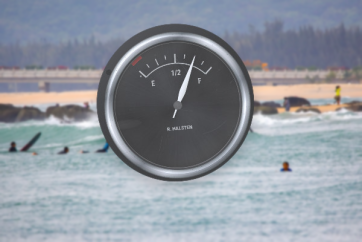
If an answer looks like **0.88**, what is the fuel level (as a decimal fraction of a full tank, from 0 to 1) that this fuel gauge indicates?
**0.75**
